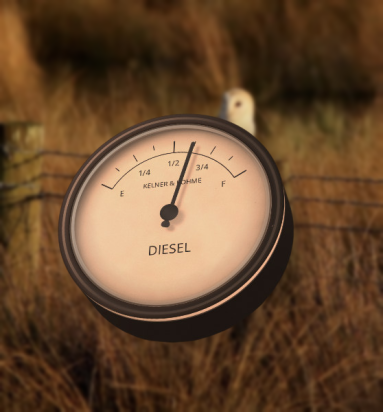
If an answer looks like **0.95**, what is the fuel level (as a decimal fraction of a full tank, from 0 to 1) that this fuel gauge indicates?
**0.625**
